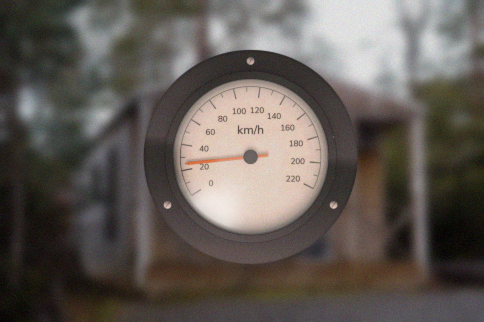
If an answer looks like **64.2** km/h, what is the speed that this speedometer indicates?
**25** km/h
